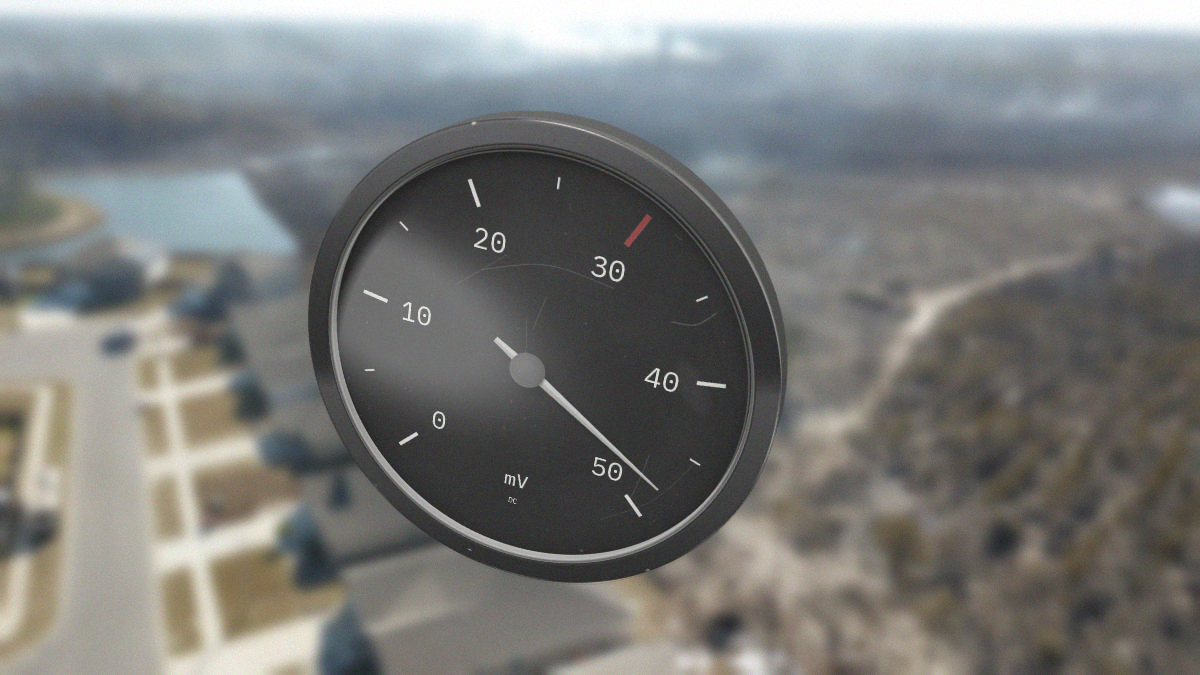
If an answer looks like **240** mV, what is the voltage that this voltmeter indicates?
**47.5** mV
